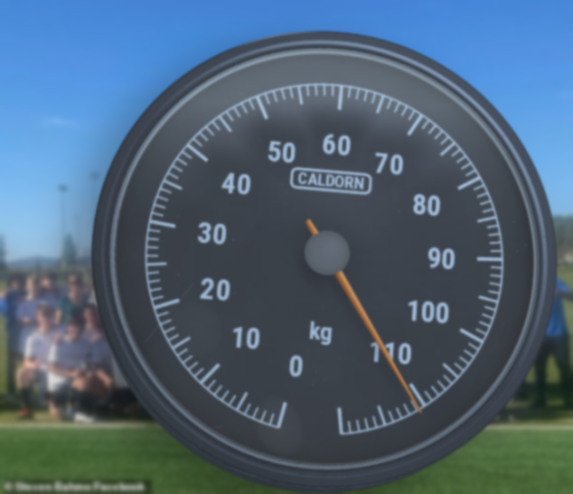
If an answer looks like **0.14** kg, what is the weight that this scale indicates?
**111** kg
